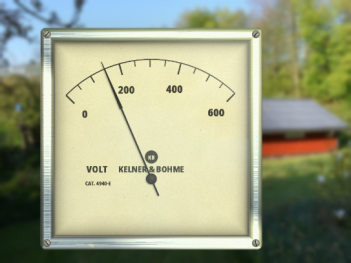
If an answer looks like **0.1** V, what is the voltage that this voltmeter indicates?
**150** V
